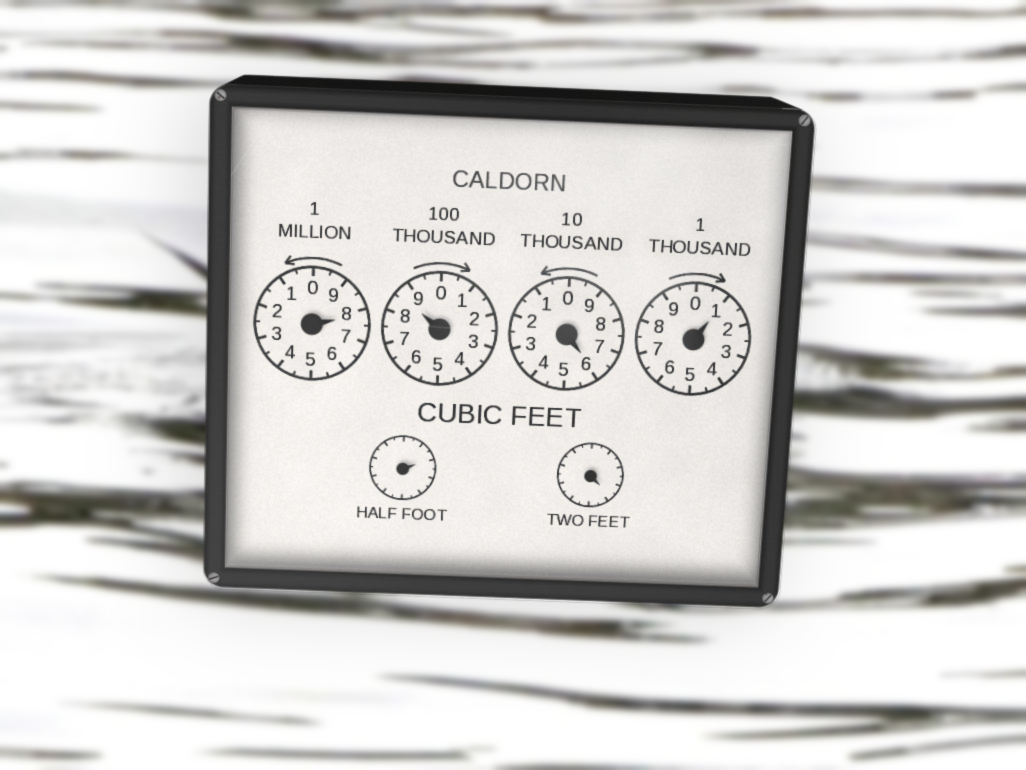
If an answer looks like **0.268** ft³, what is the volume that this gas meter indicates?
**786100** ft³
